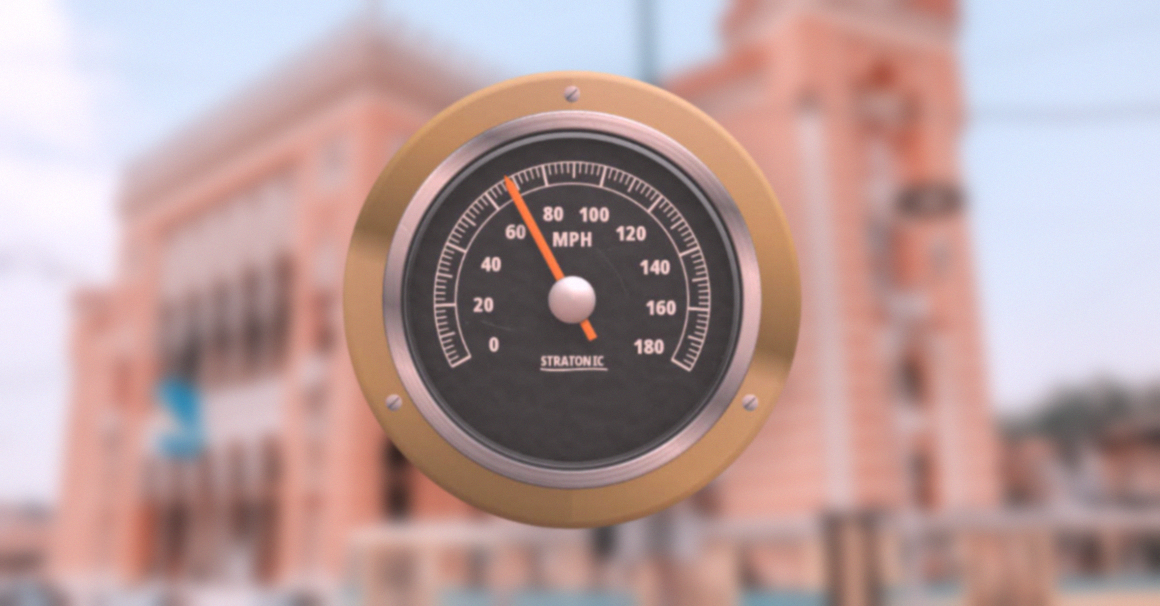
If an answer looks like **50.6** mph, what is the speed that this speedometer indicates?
**68** mph
